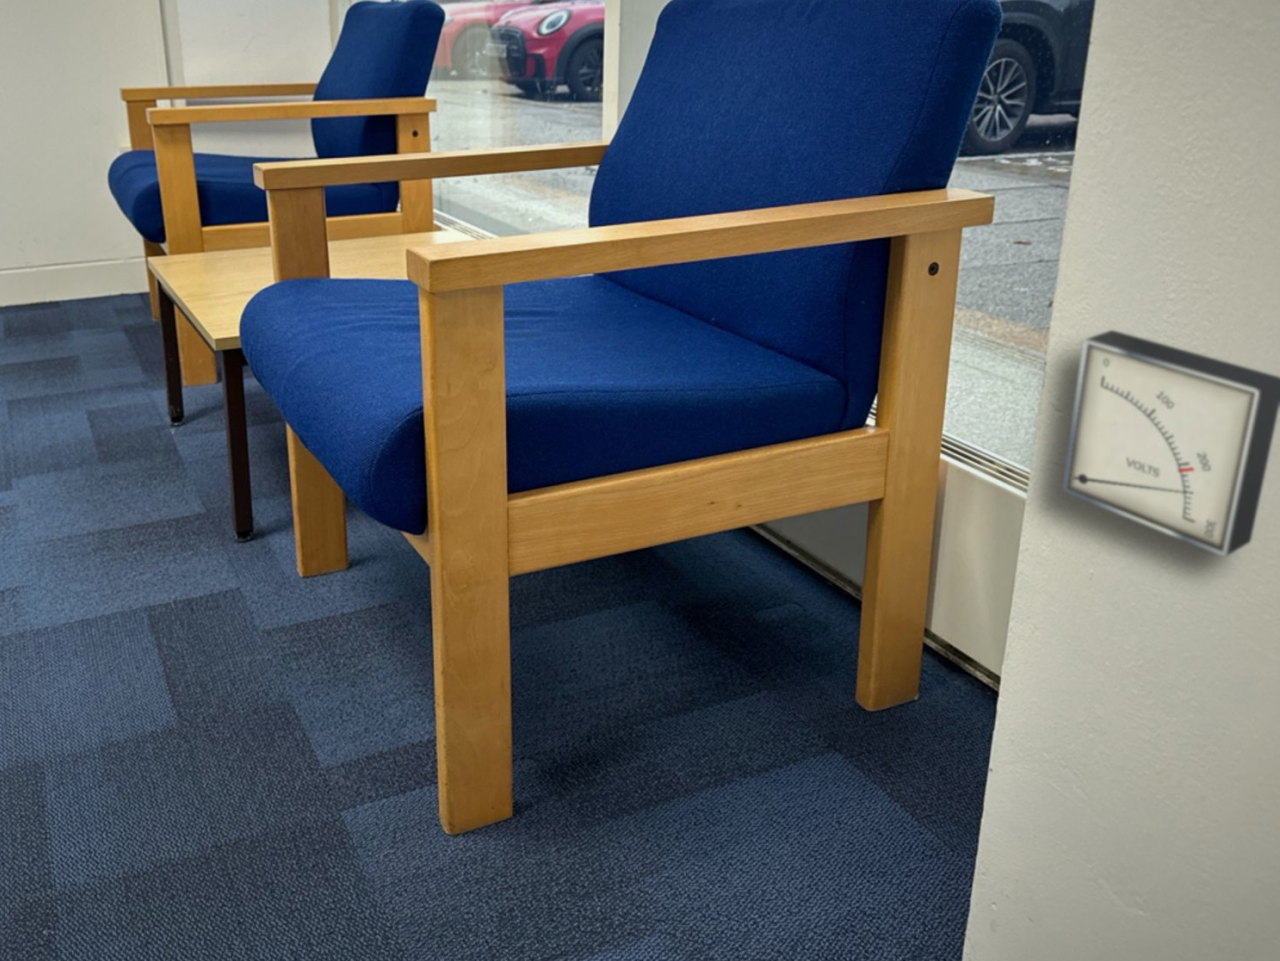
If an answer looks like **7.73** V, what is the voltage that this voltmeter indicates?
**250** V
